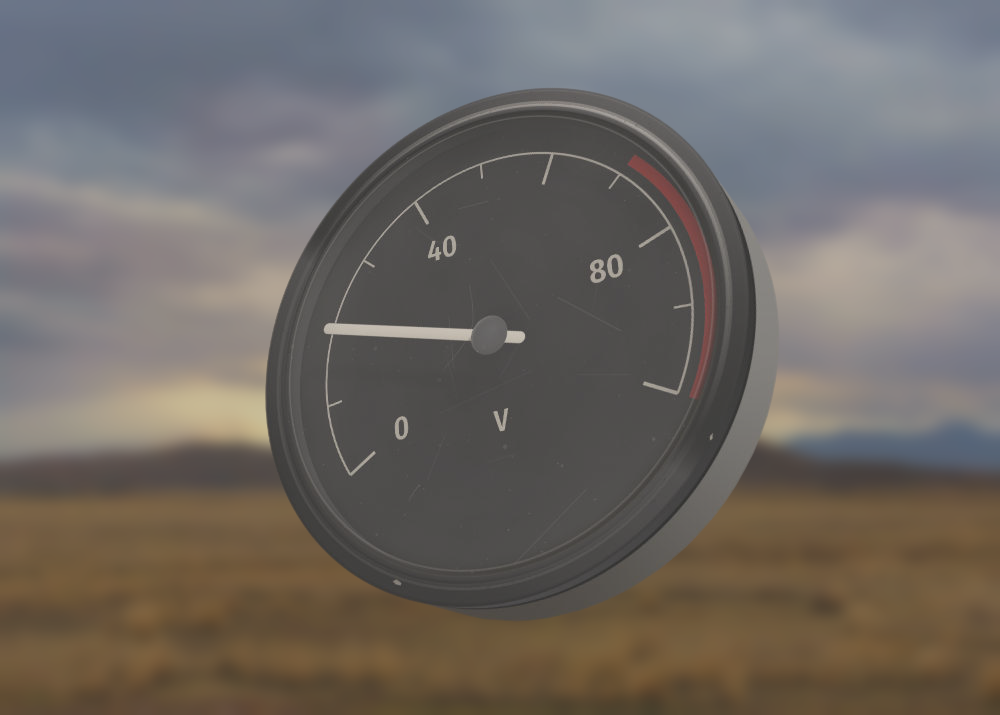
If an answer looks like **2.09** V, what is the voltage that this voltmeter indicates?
**20** V
